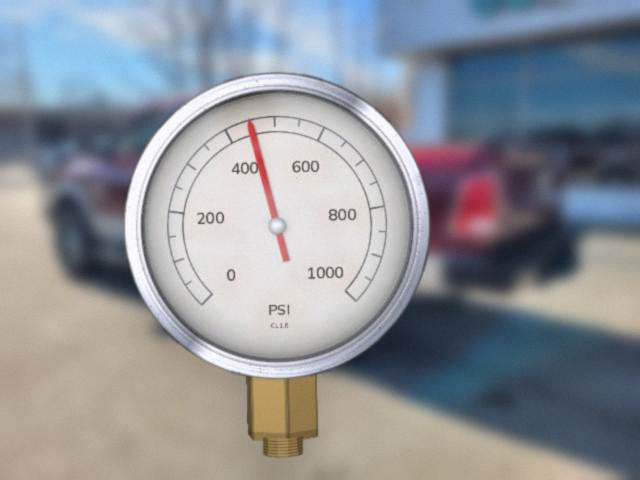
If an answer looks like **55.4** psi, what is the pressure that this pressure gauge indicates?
**450** psi
